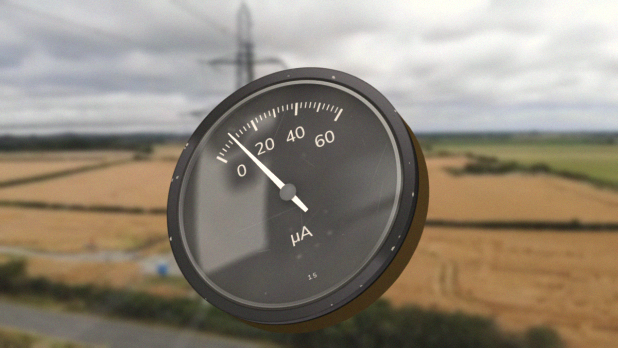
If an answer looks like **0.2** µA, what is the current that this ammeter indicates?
**10** µA
